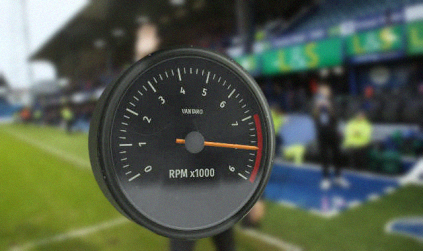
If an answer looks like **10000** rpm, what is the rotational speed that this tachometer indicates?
**8000** rpm
